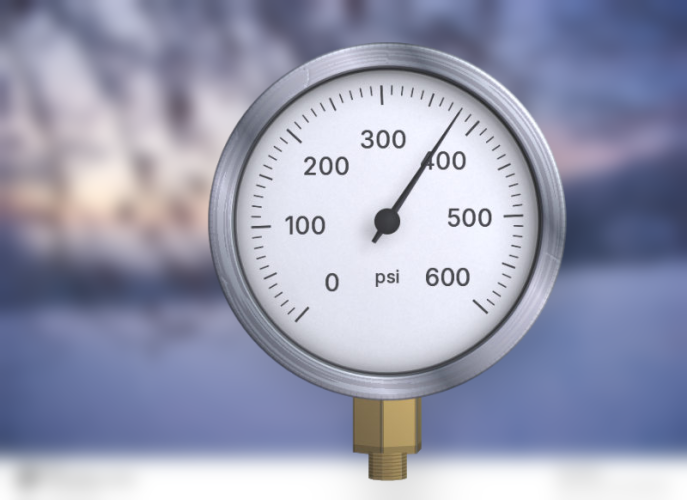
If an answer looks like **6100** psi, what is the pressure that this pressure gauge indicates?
**380** psi
